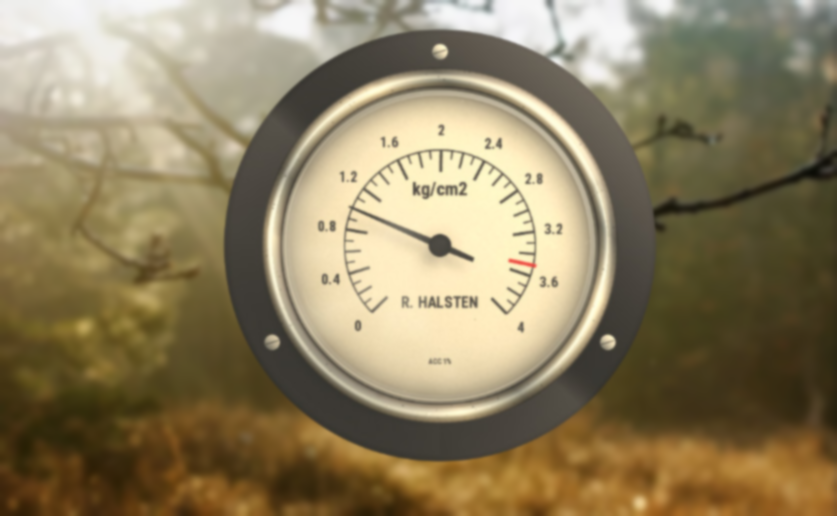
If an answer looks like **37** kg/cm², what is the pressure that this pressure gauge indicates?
**1** kg/cm²
